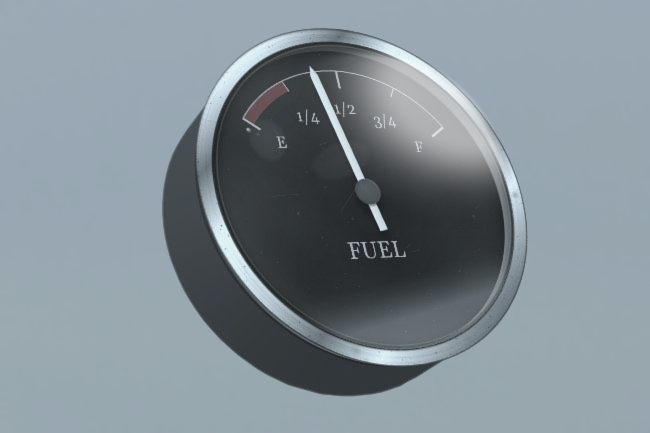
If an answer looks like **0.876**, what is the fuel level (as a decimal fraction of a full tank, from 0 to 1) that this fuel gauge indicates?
**0.375**
